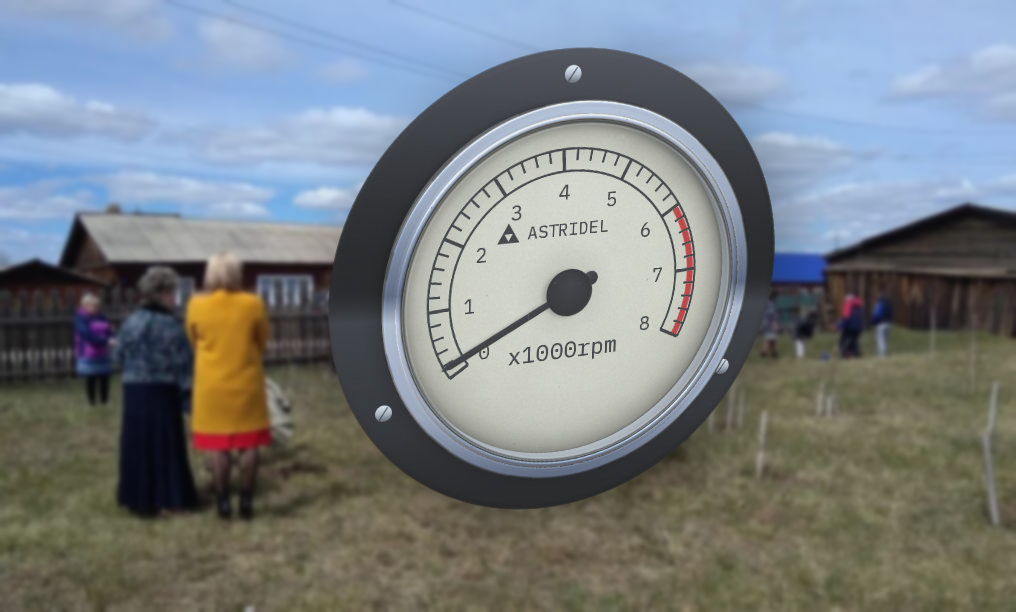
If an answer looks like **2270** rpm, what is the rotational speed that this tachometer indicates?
**200** rpm
